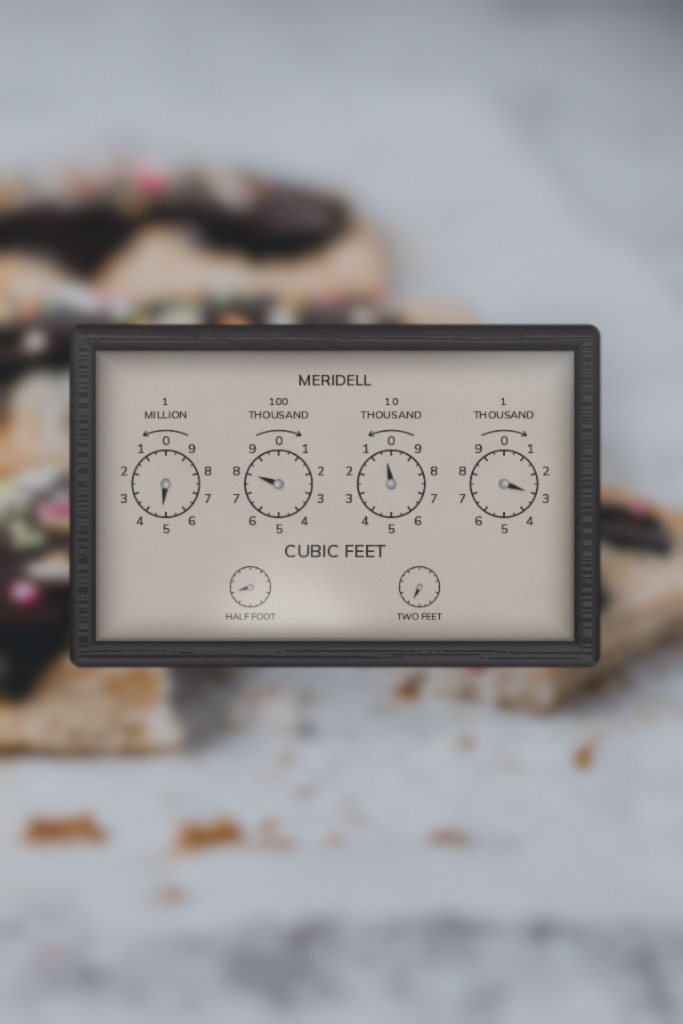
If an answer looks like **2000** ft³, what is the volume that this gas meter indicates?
**480300** ft³
